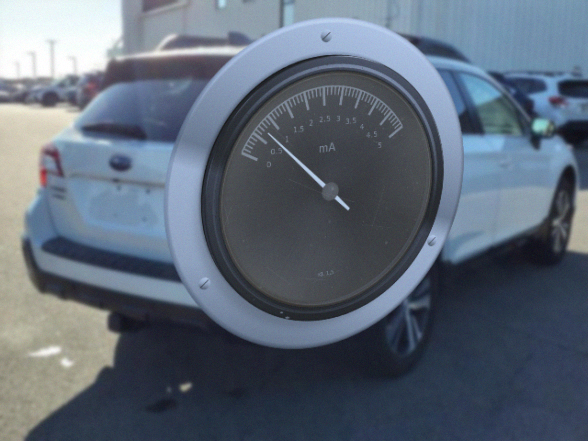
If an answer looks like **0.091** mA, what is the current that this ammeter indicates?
**0.7** mA
